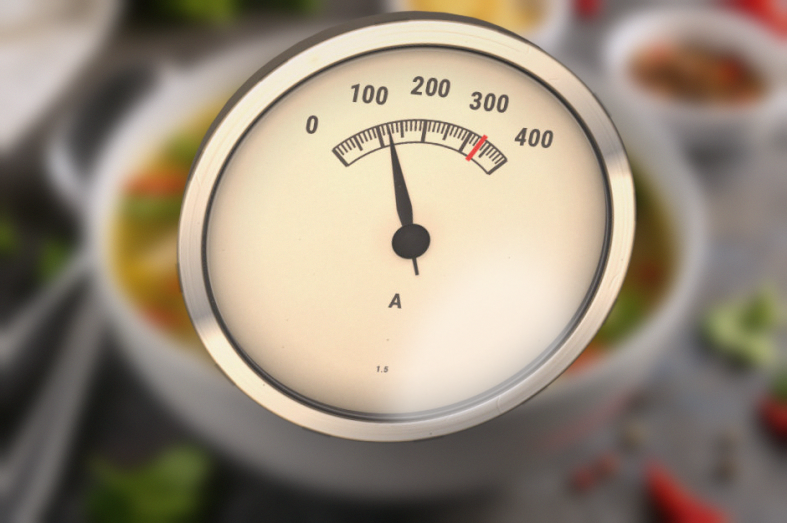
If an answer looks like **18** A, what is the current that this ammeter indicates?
**120** A
